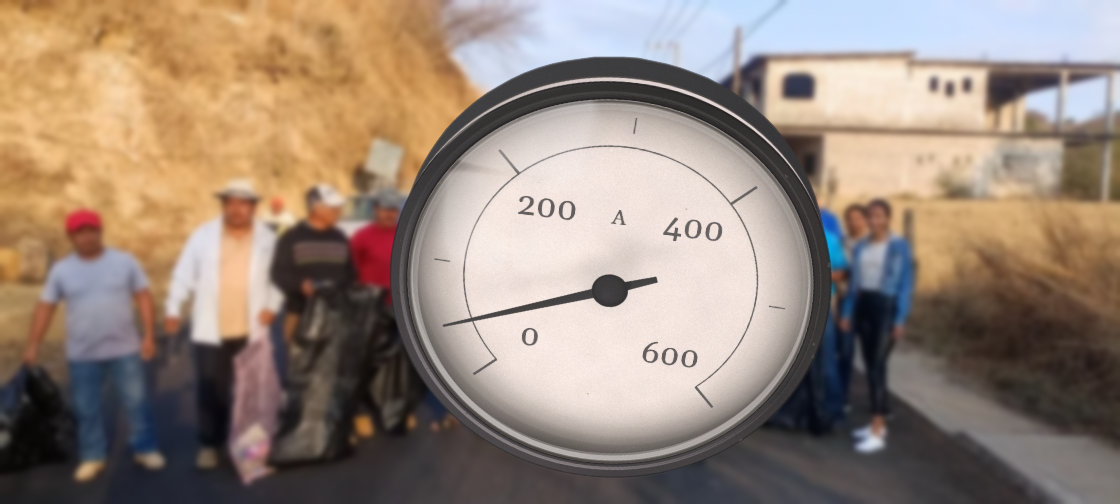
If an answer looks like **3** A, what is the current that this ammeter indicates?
**50** A
